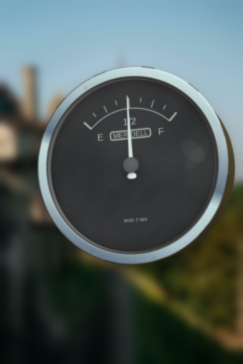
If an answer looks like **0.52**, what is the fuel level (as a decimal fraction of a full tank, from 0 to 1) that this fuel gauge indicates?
**0.5**
